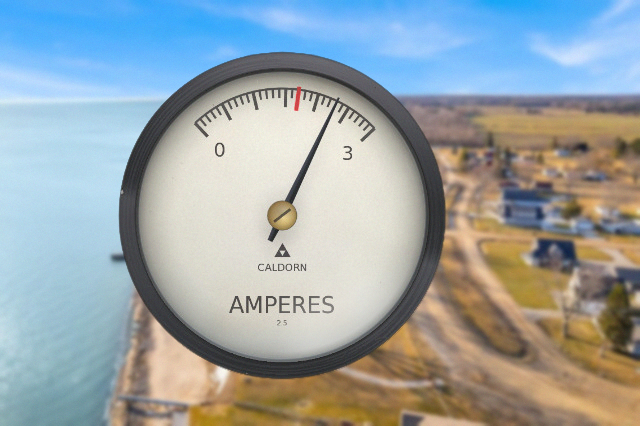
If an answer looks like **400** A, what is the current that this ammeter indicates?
**2.3** A
